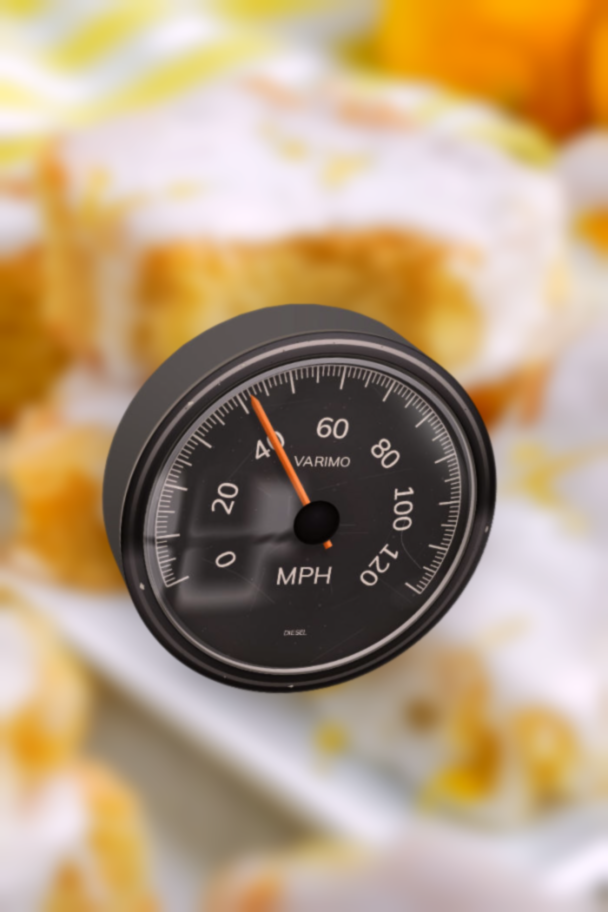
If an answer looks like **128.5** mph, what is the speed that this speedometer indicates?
**42** mph
